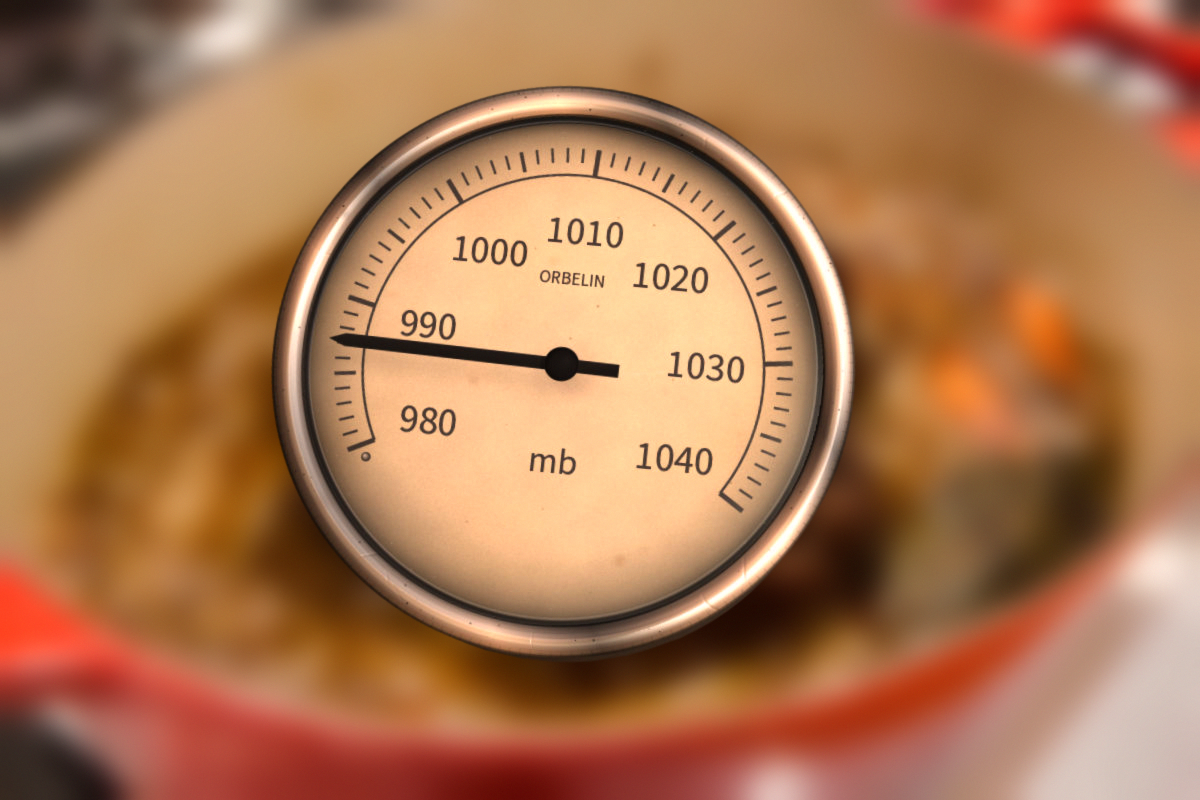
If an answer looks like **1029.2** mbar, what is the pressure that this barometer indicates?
**987** mbar
